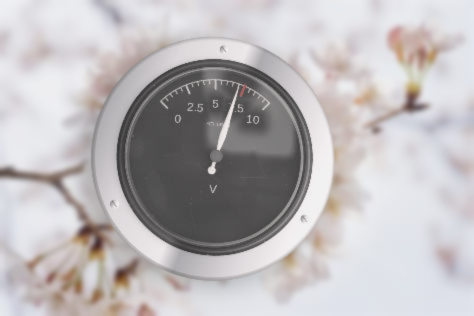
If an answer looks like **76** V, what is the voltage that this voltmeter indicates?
**7** V
